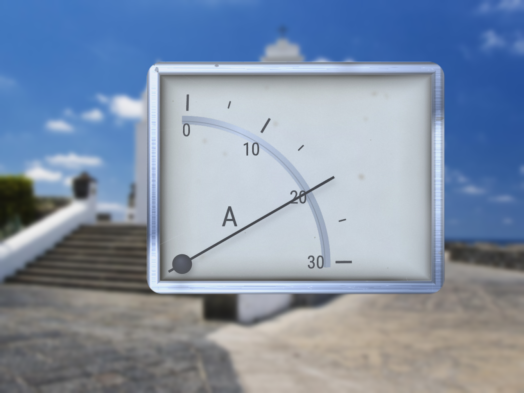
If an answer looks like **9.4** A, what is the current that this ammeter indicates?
**20** A
